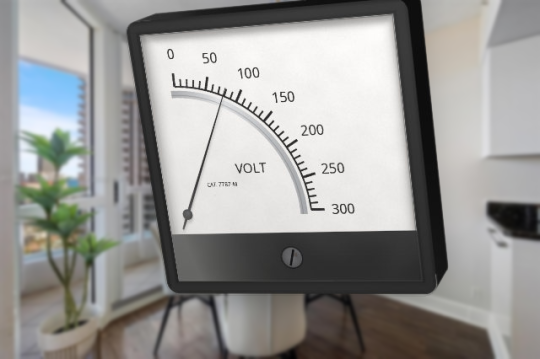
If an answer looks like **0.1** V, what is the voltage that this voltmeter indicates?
**80** V
